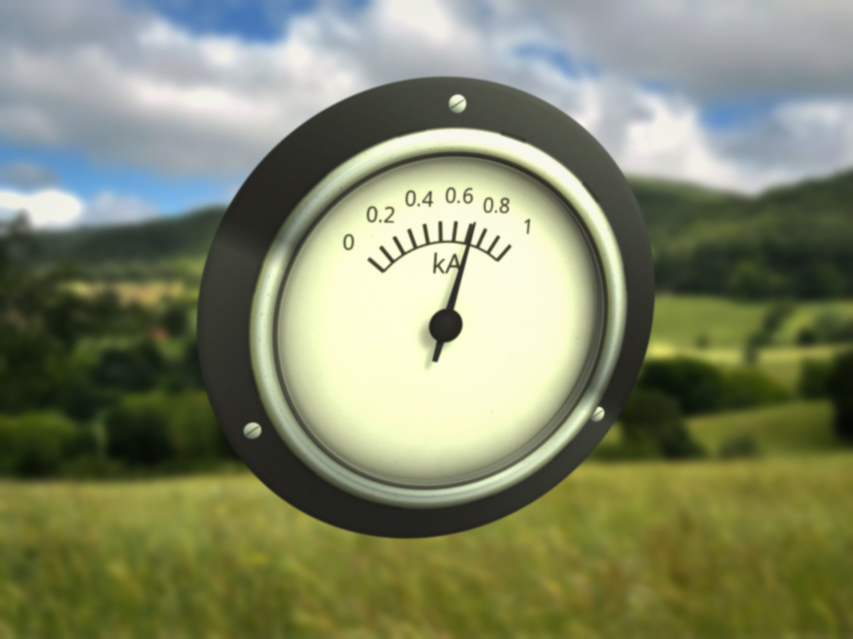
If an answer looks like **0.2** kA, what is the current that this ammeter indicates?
**0.7** kA
